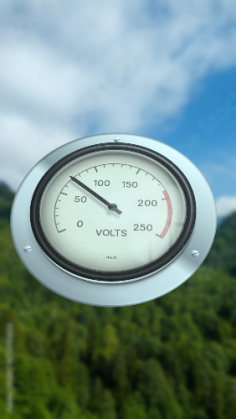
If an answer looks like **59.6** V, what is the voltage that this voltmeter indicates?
**70** V
